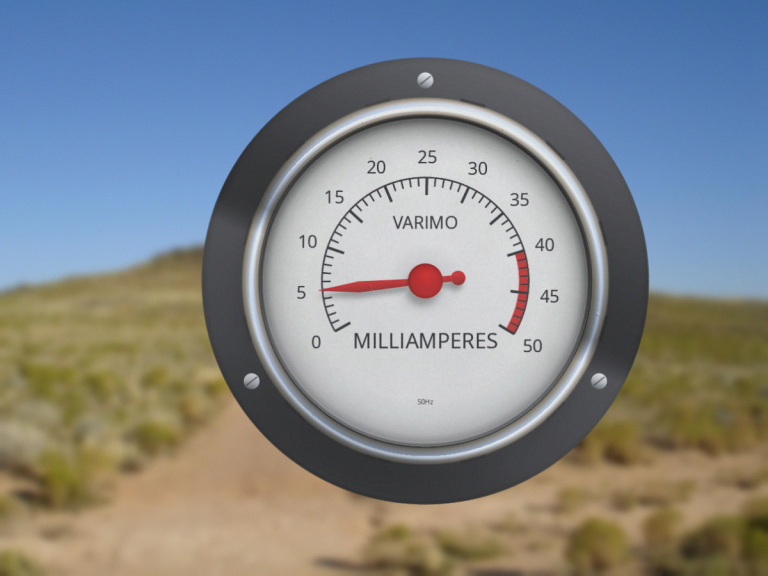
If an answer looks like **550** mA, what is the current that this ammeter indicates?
**5** mA
